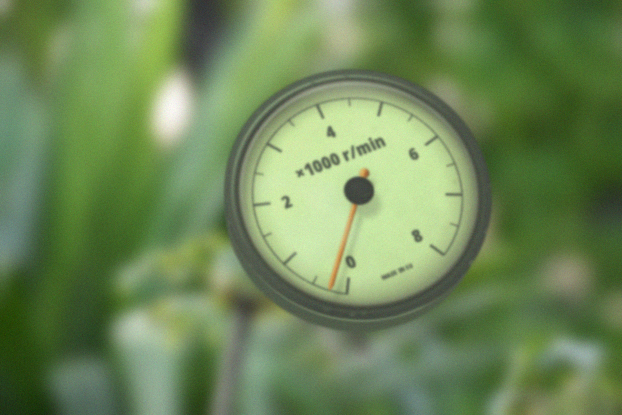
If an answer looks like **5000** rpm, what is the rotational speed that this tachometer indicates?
**250** rpm
